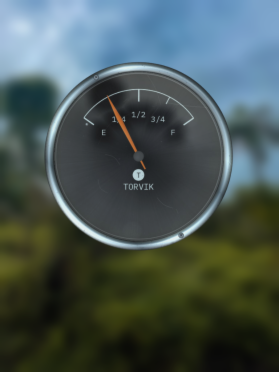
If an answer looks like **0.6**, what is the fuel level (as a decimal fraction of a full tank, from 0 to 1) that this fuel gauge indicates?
**0.25**
